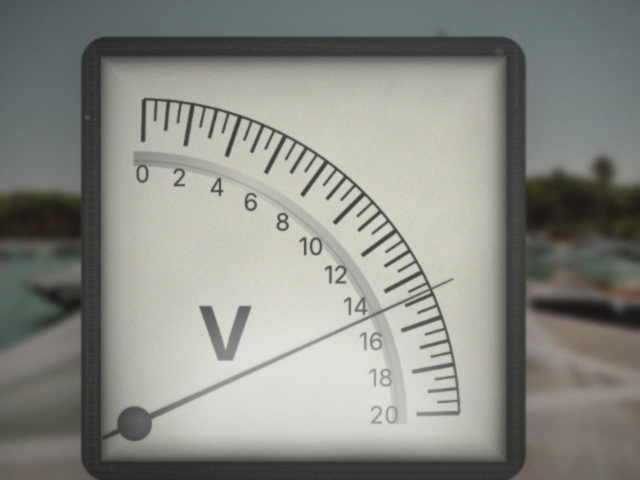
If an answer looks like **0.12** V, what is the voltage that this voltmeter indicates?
**14.75** V
